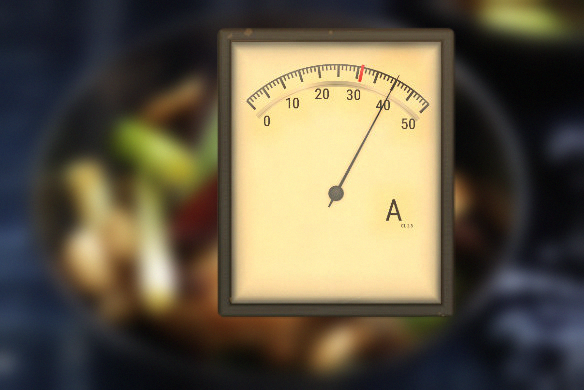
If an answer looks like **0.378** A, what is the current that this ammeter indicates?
**40** A
